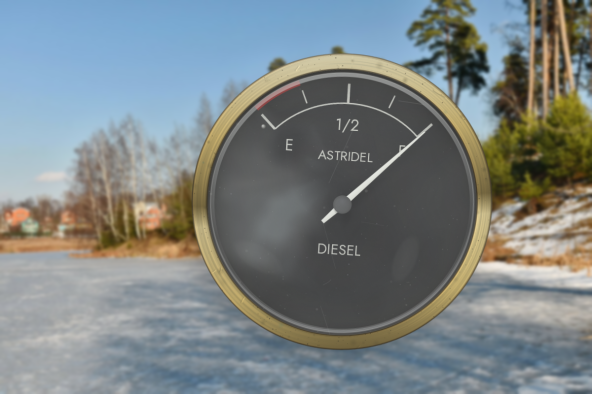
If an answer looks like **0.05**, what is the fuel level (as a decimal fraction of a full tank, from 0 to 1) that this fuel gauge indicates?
**1**
